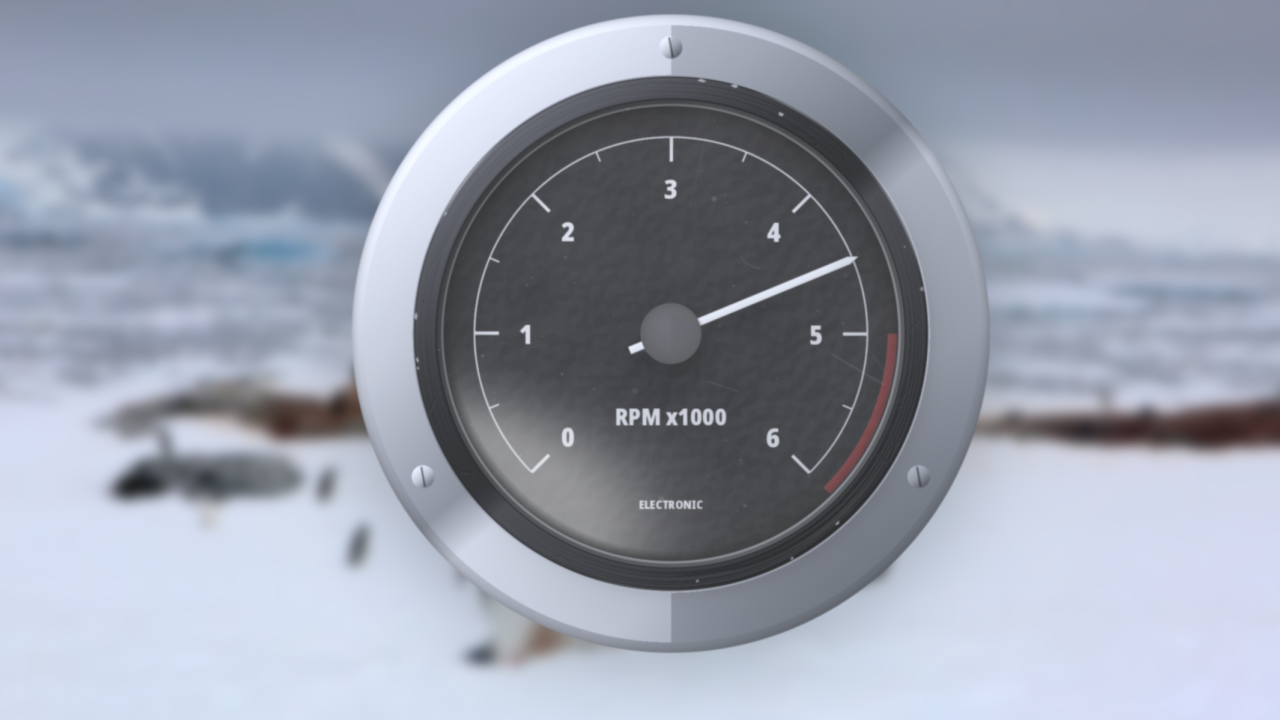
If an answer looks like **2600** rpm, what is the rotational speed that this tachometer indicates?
**4500** rpm
